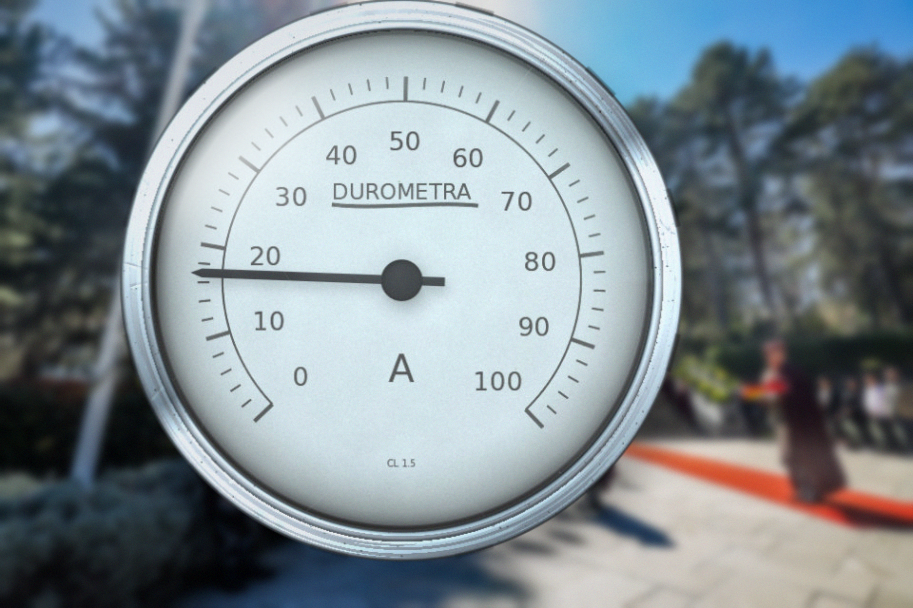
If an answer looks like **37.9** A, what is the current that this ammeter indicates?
**17** A
